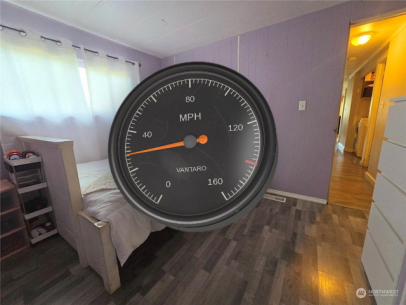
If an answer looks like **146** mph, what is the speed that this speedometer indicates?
**28** mph
